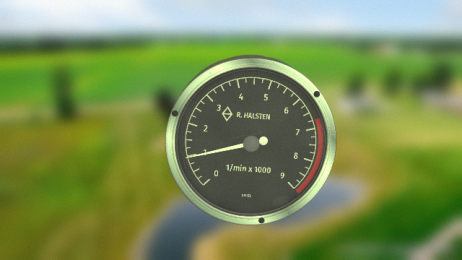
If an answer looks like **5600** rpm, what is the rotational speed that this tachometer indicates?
**1000** rpm
